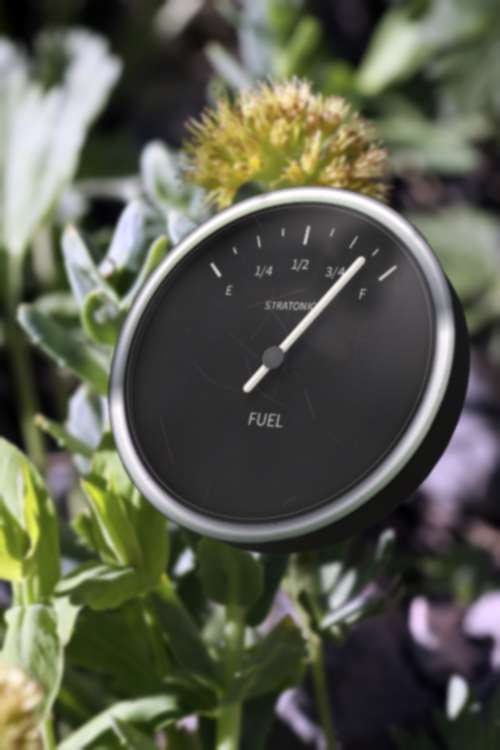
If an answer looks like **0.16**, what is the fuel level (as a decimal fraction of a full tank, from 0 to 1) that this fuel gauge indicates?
**0.875**
